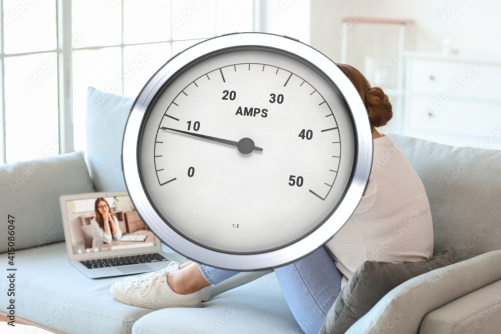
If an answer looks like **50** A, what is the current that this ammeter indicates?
**8** A
